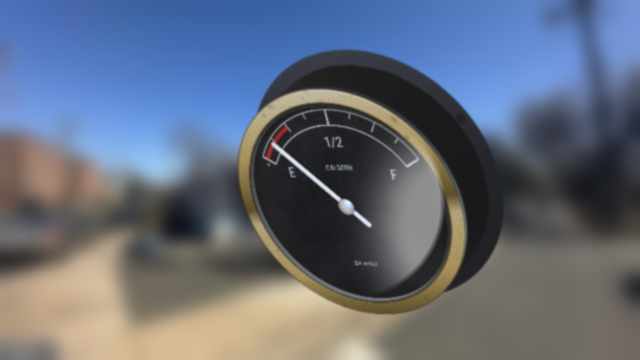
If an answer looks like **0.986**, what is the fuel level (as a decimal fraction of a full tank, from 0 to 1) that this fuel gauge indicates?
**0.125**
